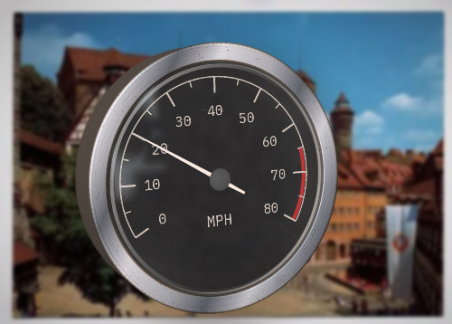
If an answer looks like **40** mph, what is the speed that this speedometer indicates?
**20** mph
